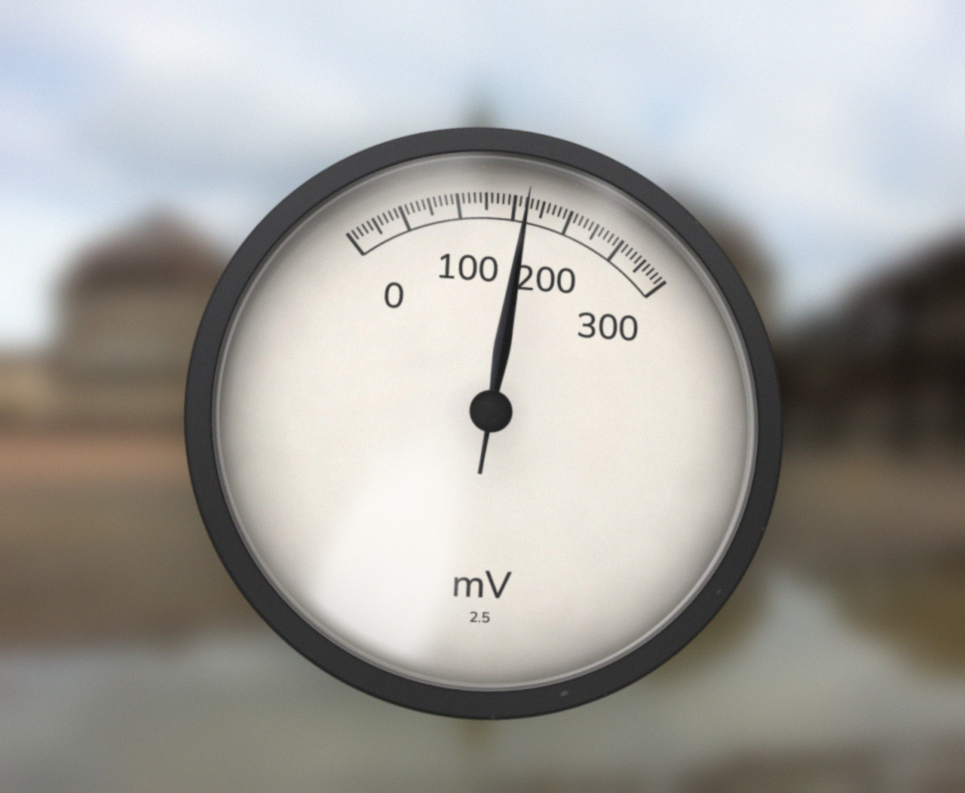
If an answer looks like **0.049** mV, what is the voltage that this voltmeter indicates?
**160** mV
